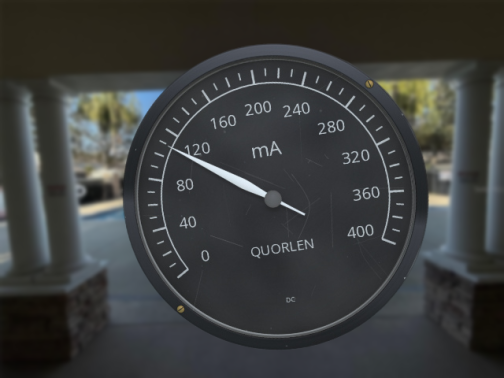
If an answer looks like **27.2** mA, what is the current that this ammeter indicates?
**110** mA
